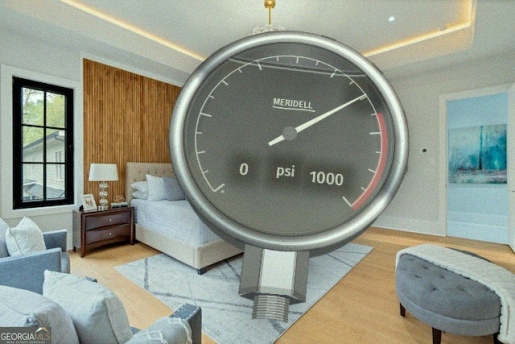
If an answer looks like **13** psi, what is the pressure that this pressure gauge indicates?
**700** psi
